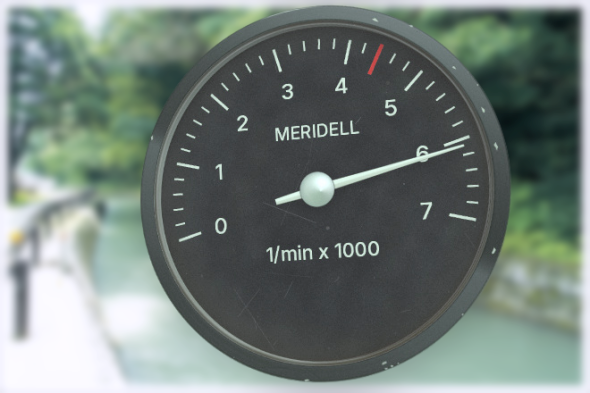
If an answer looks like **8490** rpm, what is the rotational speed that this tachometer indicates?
**6100** rpm
